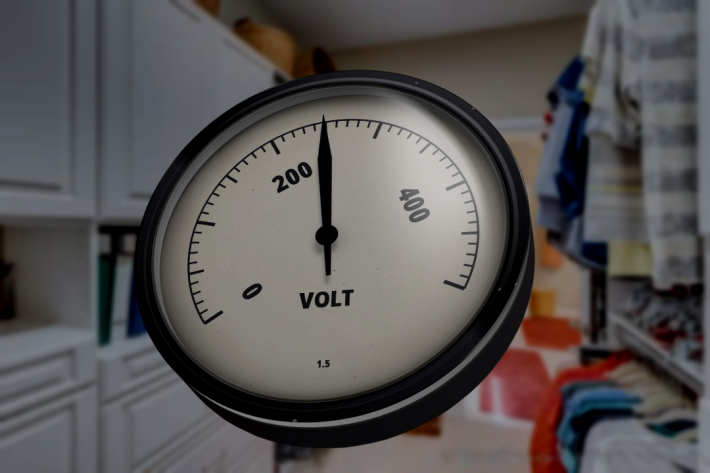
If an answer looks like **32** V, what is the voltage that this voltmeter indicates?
**250** V
